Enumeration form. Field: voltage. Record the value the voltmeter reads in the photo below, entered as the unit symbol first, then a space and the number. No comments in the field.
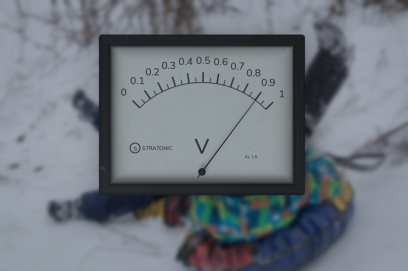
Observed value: V 0.9
